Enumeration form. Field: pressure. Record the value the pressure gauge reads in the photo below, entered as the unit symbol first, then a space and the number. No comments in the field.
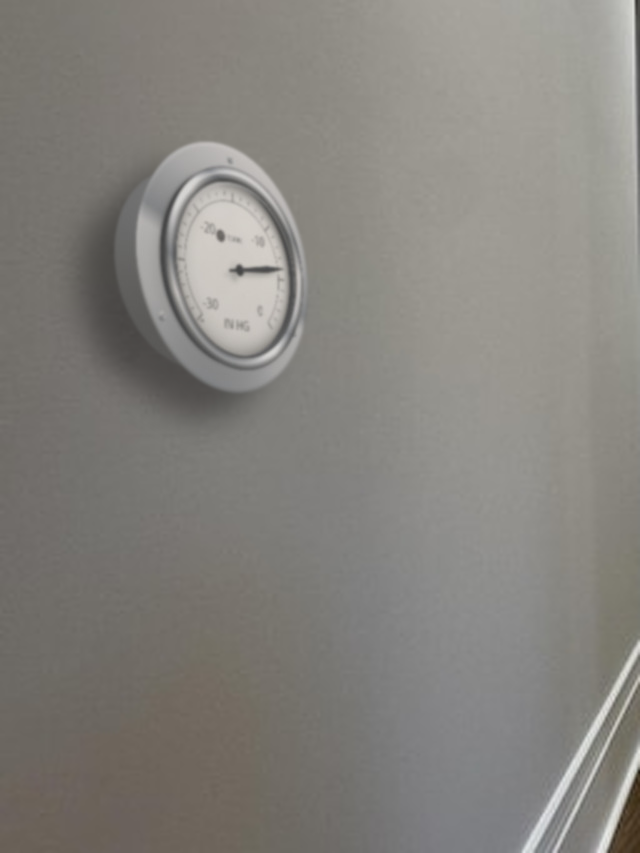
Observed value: inHg -6
